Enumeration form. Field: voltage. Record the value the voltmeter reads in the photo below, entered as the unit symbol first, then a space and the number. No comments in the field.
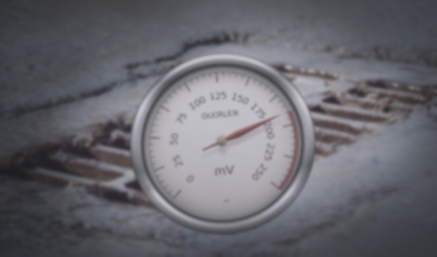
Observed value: mV 190
